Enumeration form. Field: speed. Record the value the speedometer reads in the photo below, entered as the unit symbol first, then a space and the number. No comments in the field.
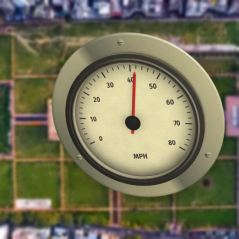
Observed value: mph 42
